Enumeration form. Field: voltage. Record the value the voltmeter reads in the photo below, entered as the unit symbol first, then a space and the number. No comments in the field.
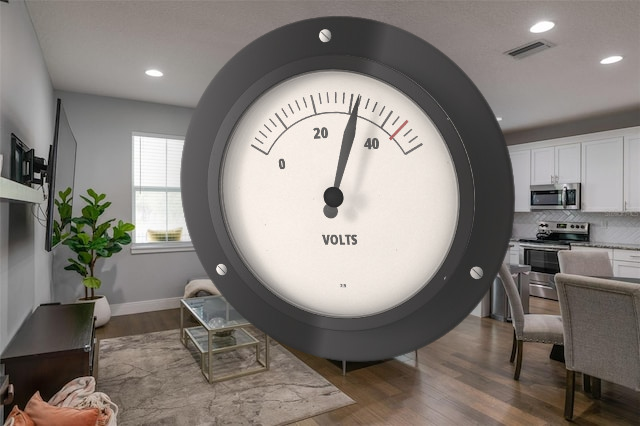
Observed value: V 32
